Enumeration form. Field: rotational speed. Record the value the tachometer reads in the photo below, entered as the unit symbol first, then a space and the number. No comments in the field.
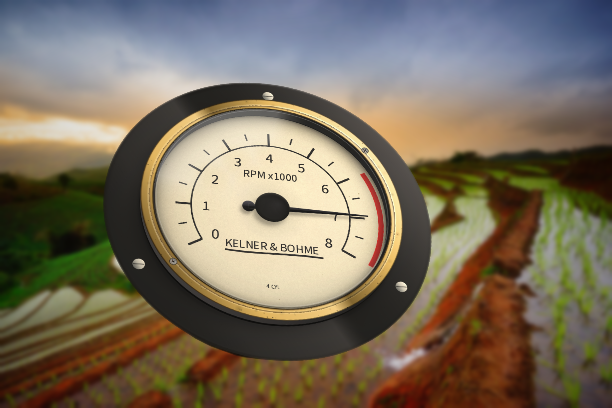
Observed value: rpm 7000
